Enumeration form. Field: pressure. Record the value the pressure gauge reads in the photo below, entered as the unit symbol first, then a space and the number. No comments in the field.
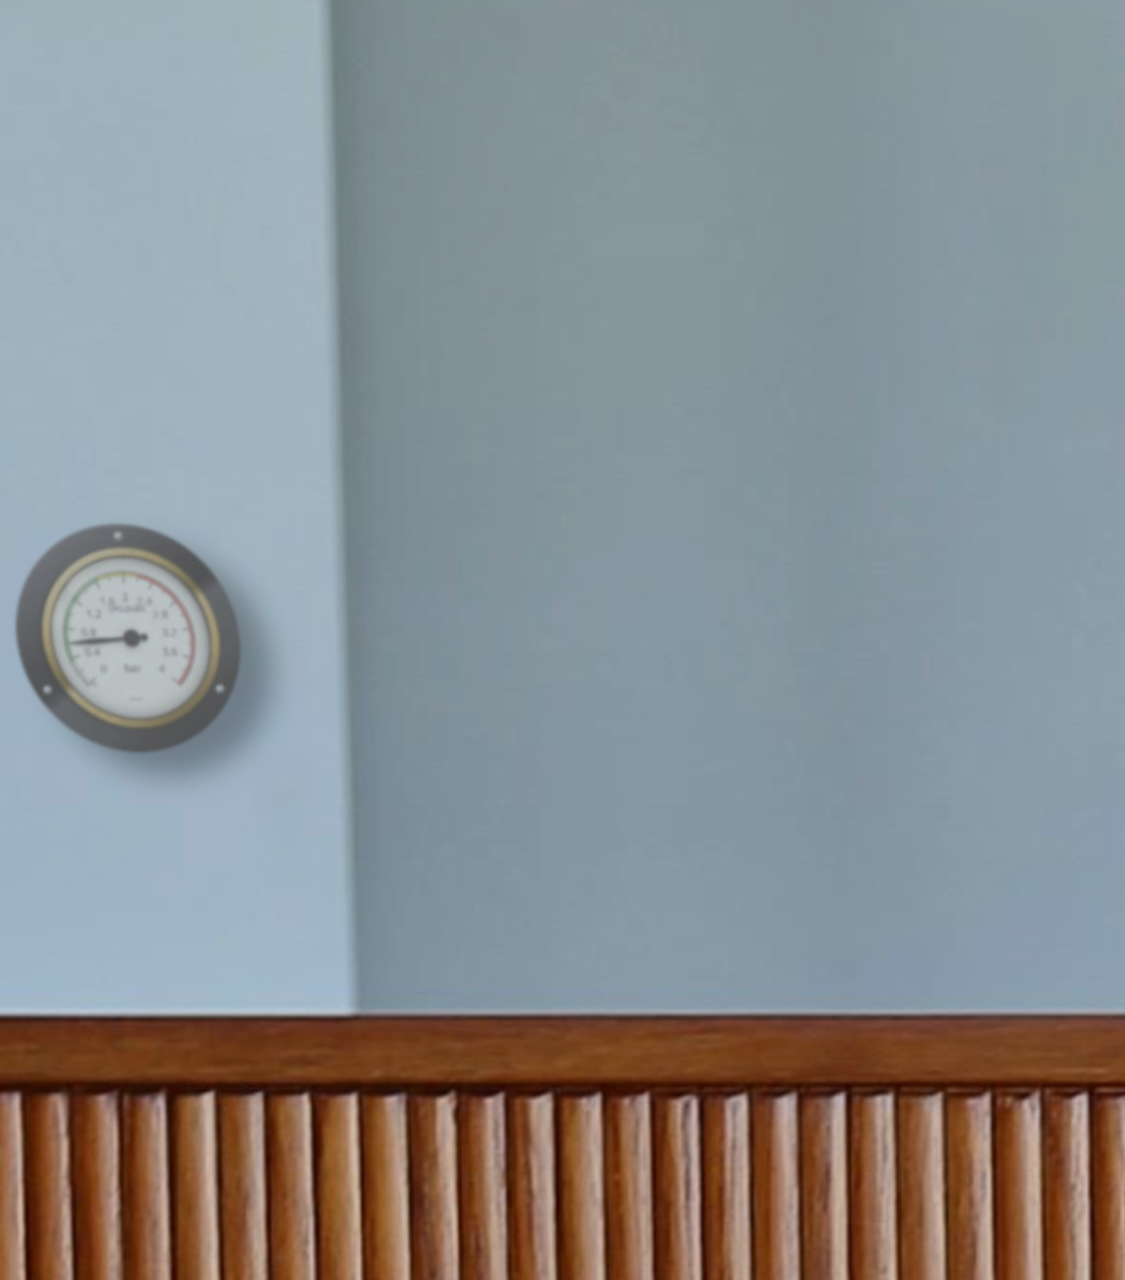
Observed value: bar 0.6
